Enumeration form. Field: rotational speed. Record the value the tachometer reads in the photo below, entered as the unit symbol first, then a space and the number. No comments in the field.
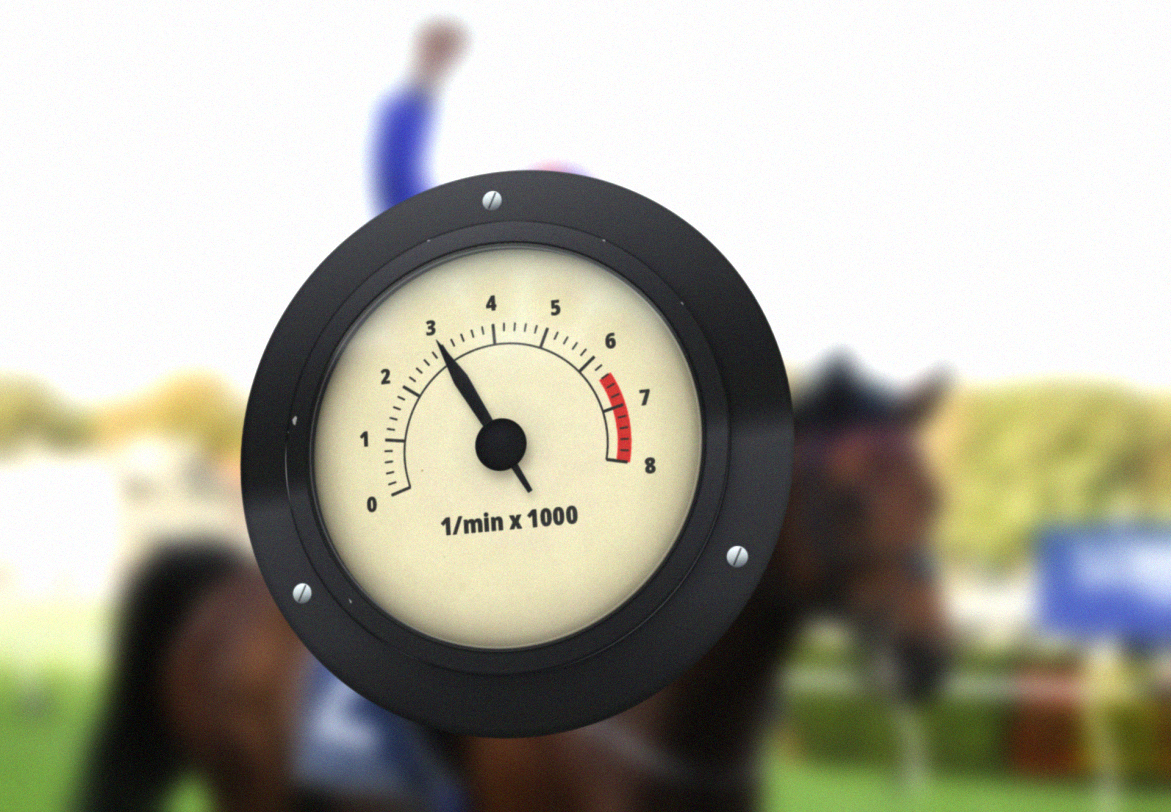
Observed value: rpm 3000
